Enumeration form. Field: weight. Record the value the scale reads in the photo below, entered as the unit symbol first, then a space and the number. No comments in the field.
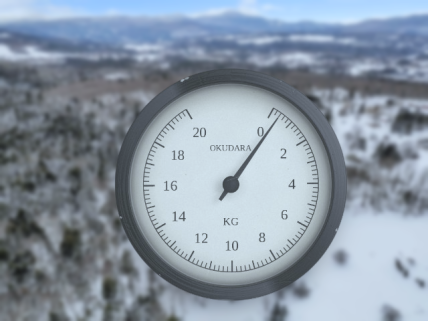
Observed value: kg 0.4
